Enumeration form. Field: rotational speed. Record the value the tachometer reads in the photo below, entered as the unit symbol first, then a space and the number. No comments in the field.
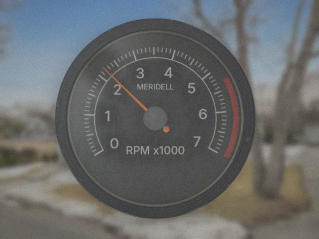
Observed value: rpm 2200
